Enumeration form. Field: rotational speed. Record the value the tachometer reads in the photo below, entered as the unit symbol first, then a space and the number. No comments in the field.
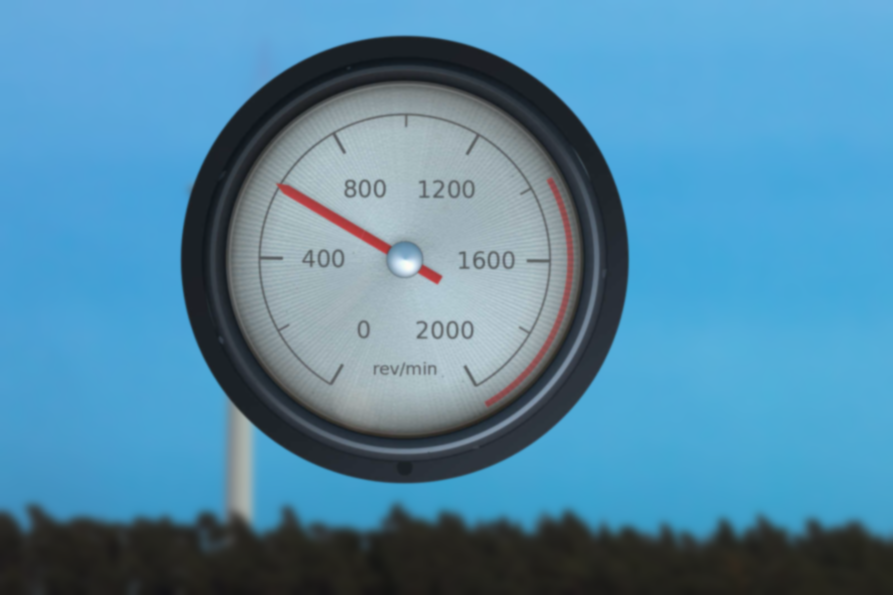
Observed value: rpm 600
